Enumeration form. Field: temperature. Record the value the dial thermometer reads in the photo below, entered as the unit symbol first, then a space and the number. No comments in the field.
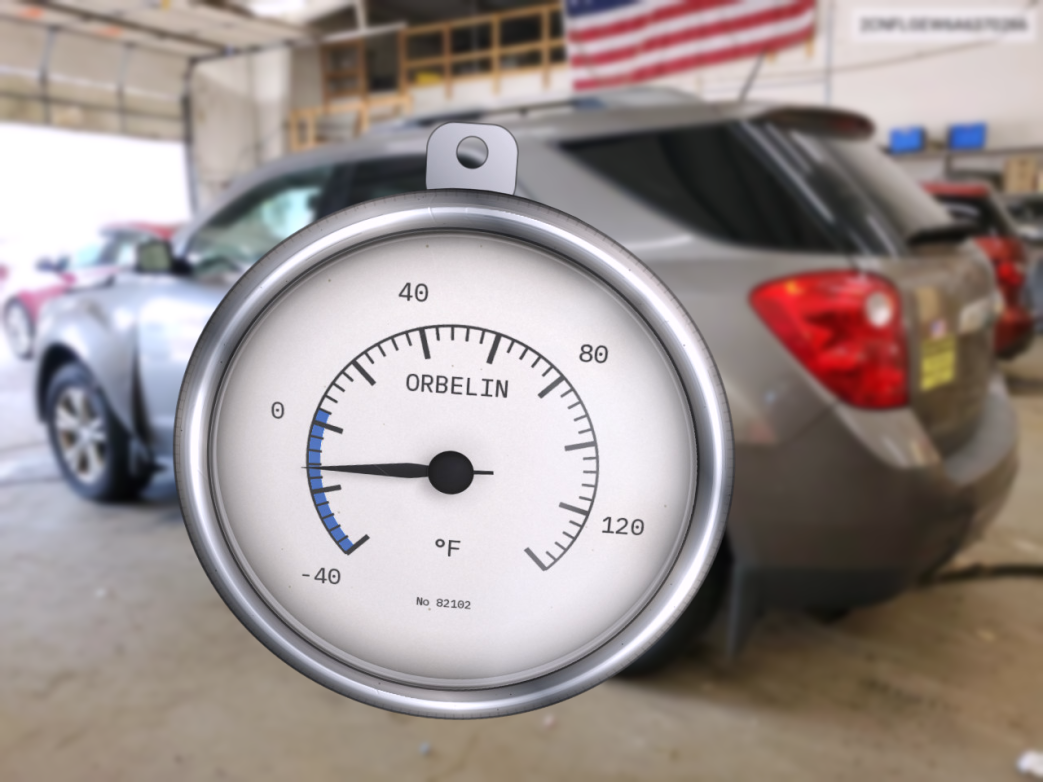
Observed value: °F -12
